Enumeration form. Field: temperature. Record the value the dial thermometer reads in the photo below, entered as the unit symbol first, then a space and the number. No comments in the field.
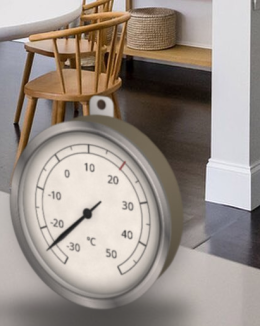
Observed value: °C -25
